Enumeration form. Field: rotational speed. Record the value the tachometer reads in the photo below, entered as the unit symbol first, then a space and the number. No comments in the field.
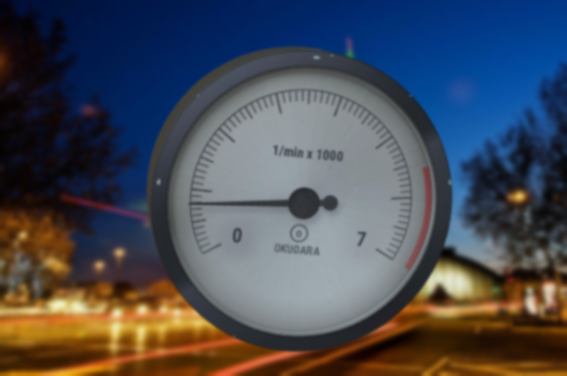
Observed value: rpm 800
